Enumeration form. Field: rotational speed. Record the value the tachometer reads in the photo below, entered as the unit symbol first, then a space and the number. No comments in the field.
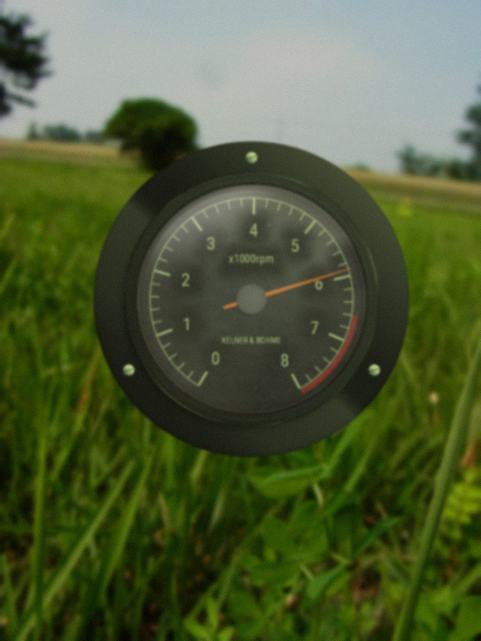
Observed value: rpm 5900
